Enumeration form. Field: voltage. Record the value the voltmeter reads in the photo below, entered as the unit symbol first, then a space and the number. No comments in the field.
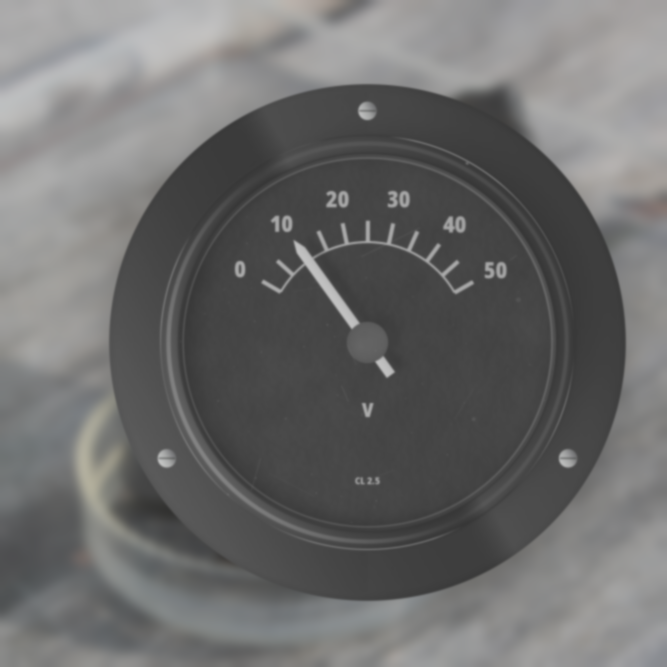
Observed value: V 10
